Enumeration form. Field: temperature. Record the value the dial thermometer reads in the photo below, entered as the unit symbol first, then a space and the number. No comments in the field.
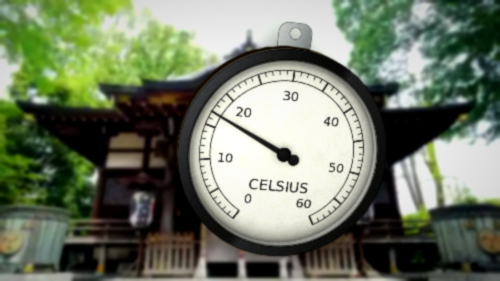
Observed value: °C 17
